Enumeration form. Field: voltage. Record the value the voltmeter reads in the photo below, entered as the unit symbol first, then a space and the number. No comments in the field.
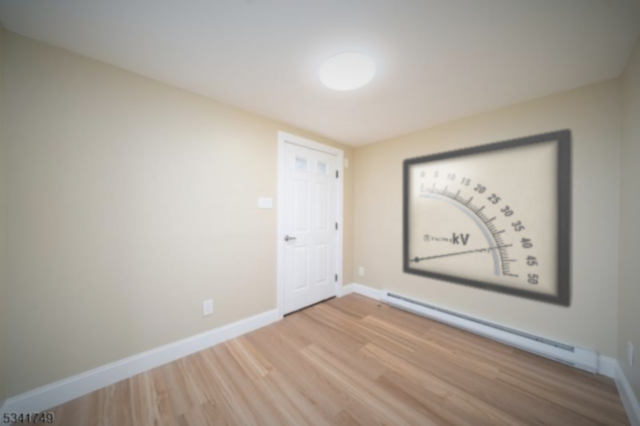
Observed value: kV 40
